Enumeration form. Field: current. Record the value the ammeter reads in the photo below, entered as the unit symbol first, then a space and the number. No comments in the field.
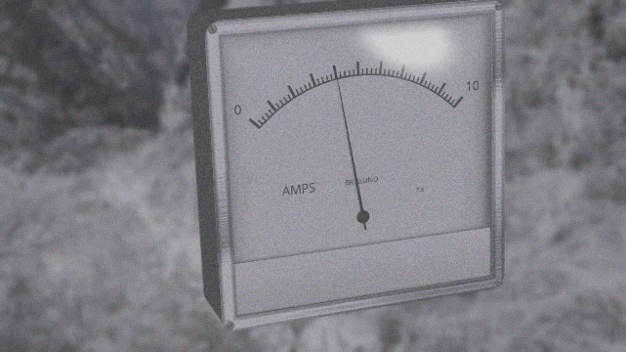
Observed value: A 4
